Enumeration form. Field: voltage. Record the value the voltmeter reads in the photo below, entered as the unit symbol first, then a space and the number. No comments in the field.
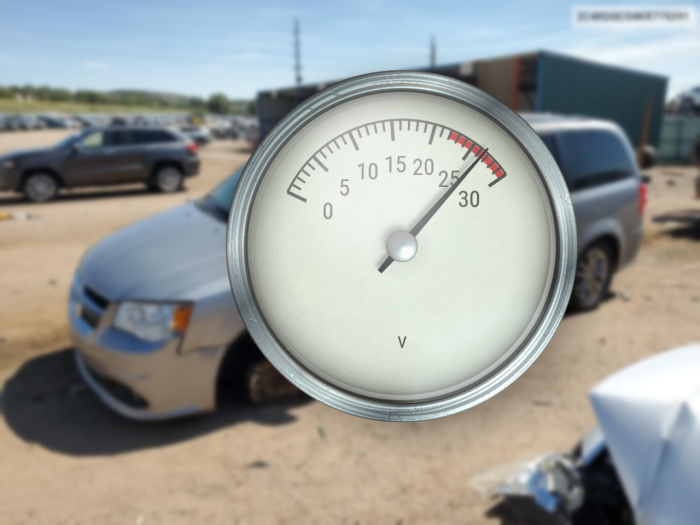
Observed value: V 26.5
